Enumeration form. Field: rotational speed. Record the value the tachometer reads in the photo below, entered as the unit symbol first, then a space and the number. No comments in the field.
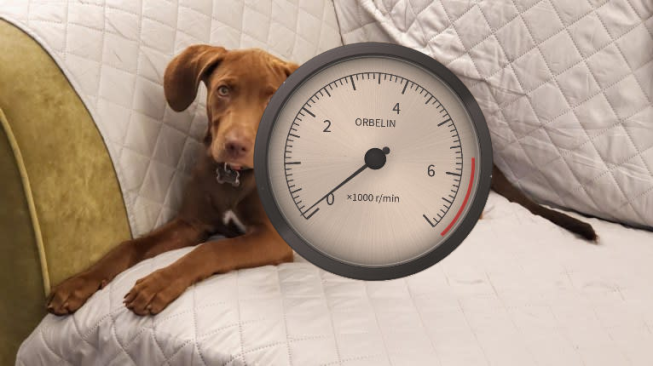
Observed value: rpm 100
